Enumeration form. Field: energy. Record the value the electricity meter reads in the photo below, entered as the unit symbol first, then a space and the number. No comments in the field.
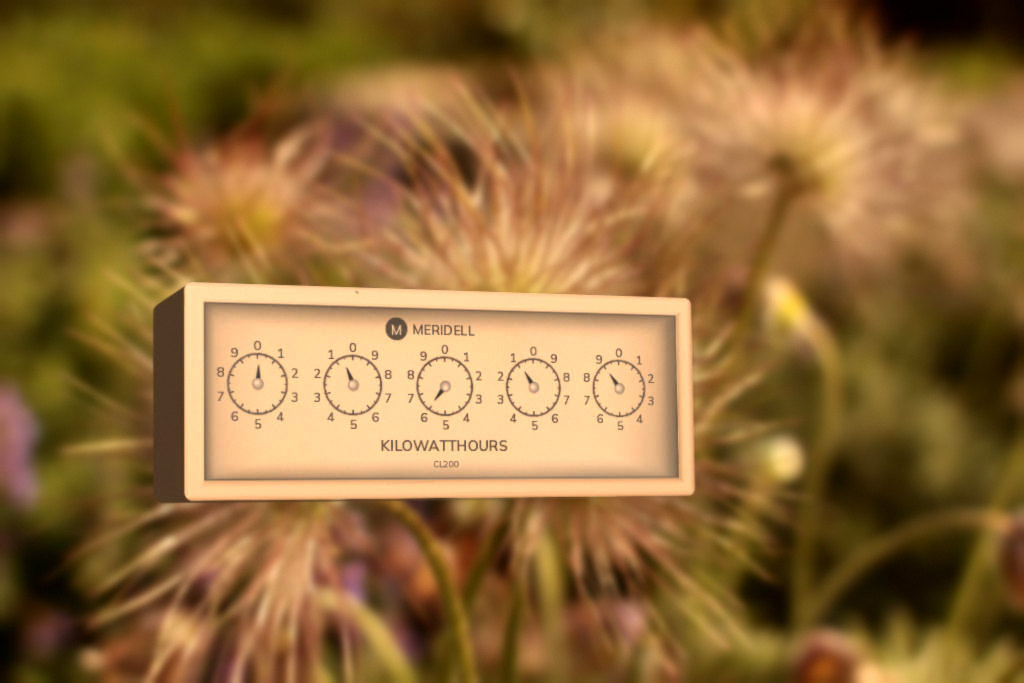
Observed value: kWh 609
